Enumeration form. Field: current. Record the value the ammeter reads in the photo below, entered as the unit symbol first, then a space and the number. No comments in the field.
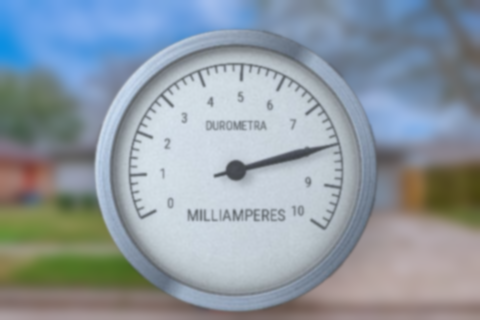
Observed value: mA 8
